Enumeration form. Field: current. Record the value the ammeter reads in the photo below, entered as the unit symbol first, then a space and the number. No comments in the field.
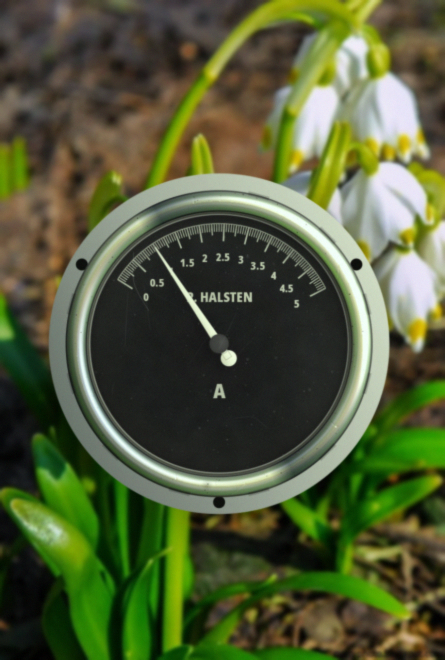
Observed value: A 1
